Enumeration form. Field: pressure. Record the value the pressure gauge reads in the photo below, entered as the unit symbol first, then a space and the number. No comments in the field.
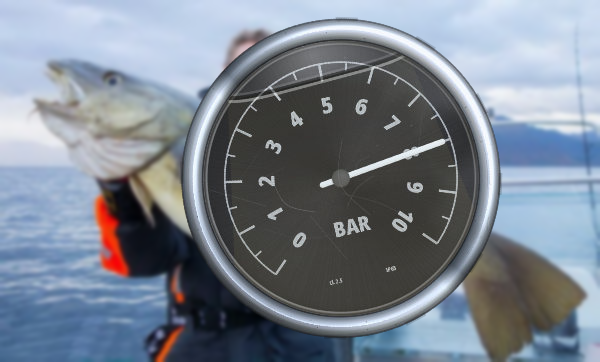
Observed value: bar 8
